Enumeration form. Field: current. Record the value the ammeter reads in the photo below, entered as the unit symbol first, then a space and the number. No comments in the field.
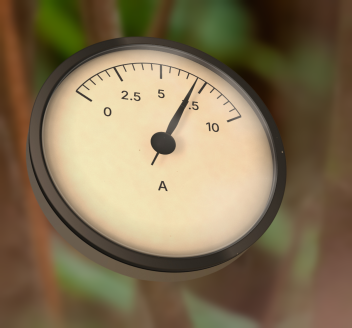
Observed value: A 7
